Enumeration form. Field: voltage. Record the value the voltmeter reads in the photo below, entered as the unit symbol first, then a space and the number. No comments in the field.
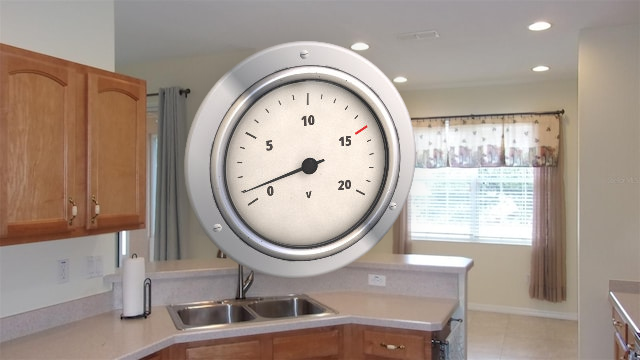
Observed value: V 1
